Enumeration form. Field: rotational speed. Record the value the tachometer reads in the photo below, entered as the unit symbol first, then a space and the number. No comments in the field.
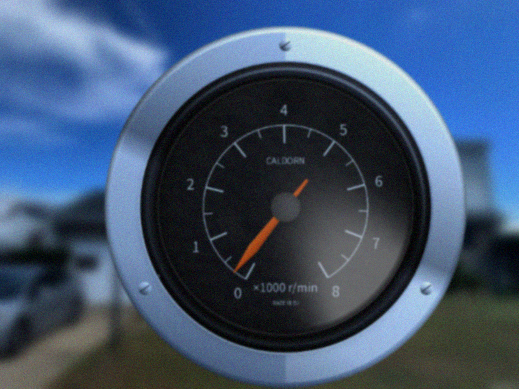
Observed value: rpm 250
